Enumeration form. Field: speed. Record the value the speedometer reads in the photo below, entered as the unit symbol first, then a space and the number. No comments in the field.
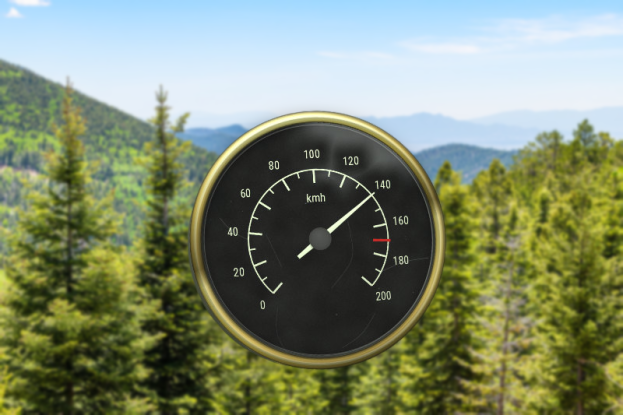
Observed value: km/h 140
